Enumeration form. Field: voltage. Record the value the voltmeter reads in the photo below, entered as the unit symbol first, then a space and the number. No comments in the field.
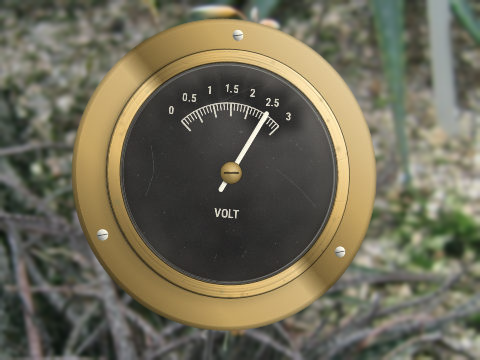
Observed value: V 2.5
